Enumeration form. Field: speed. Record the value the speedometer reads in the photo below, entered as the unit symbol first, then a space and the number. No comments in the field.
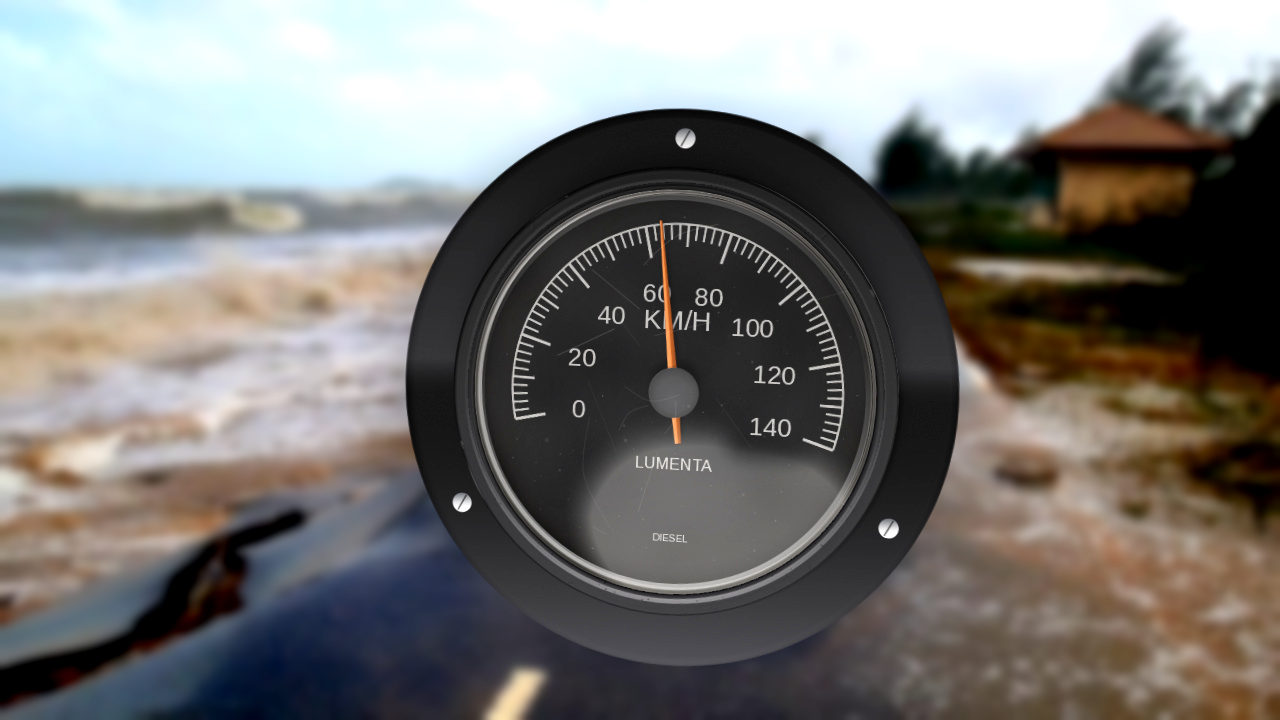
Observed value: km/h 64
